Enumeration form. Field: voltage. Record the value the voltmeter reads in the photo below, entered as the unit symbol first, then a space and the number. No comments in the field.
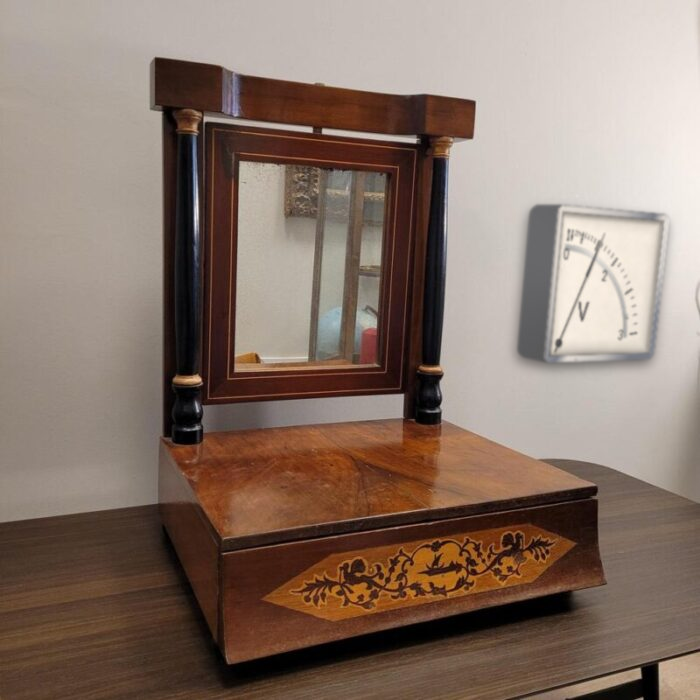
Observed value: V 1.5
